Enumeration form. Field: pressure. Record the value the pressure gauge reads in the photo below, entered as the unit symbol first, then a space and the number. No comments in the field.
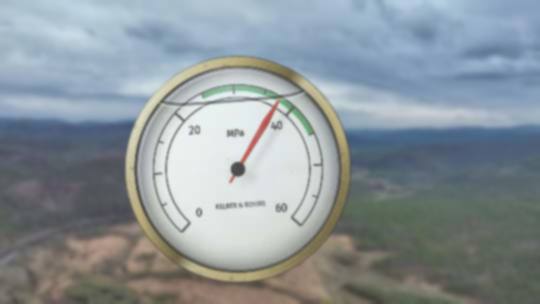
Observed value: MPa 37.5
